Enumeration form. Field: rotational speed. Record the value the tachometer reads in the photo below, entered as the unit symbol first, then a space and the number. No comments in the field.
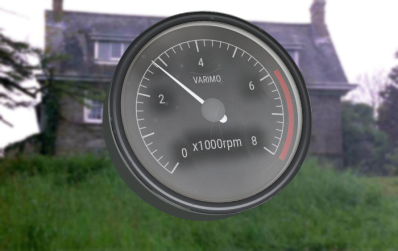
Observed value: rpm 2800
